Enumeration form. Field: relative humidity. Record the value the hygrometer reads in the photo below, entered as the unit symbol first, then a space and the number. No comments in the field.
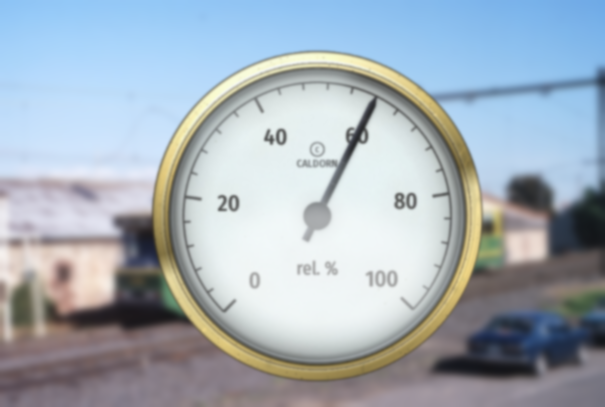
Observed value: % 60
